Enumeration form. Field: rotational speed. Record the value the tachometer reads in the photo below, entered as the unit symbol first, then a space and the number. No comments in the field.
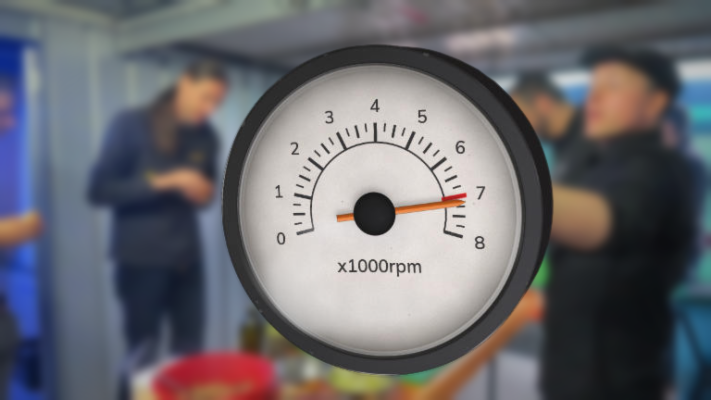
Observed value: rpm 7125
